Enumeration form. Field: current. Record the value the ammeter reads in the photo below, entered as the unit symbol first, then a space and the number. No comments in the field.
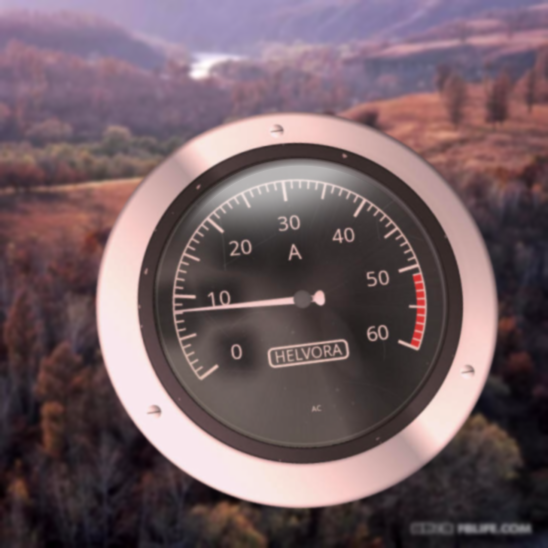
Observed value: A 8
